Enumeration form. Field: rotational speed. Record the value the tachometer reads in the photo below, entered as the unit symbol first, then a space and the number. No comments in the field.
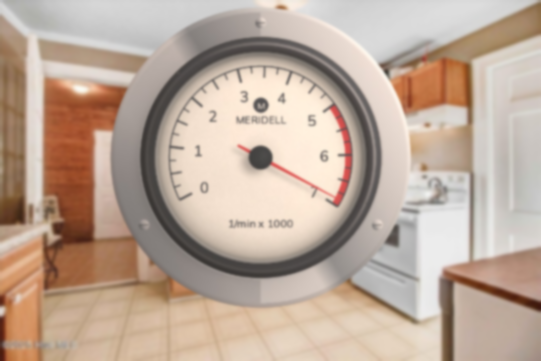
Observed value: rpm 6875
